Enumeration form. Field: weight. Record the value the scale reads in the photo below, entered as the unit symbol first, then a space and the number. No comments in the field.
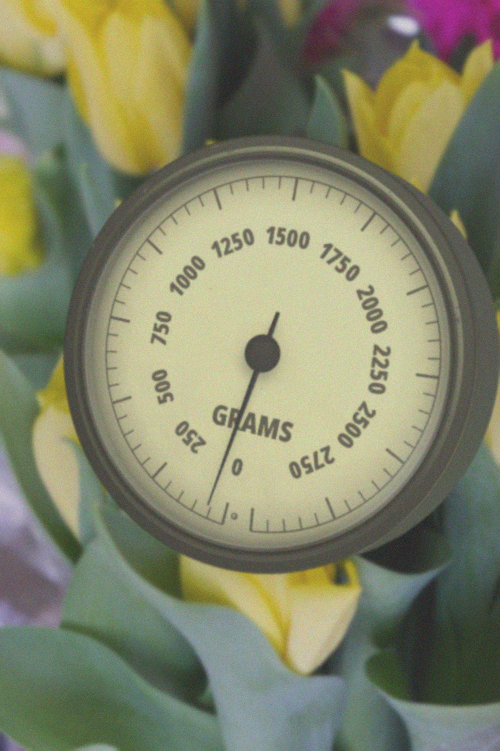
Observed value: g 50
